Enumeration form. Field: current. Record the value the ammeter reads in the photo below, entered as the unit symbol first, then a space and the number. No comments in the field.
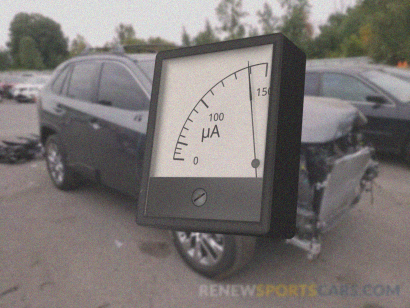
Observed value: µA 140
